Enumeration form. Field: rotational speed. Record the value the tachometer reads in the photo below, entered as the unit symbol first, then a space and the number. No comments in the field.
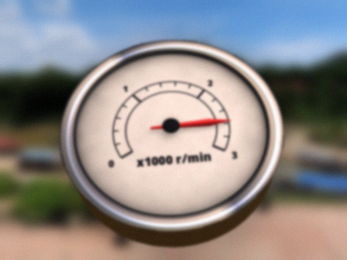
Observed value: rpm 2600
